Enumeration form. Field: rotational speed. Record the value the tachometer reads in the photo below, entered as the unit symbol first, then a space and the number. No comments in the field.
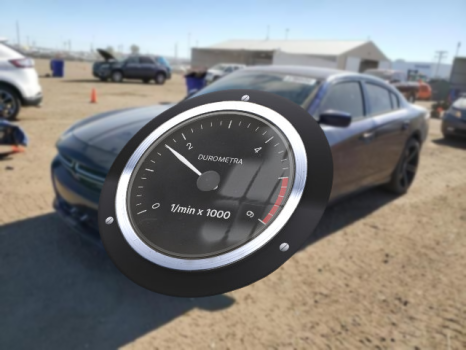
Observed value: rpm 1600
